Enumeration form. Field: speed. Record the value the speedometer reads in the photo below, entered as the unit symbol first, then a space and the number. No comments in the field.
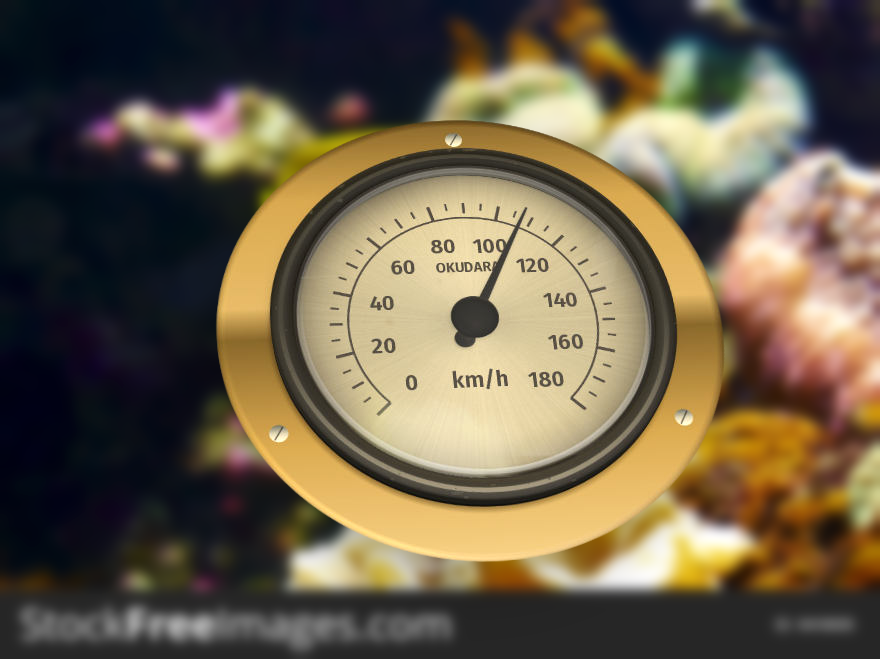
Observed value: km/h 107.5
